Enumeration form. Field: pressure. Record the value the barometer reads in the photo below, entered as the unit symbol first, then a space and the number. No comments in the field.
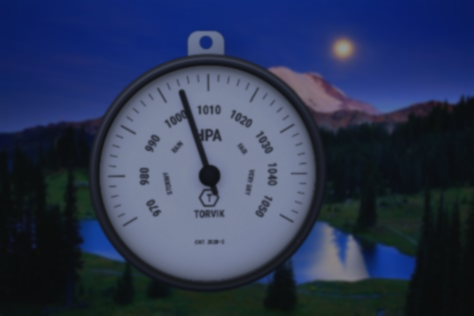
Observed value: hPa 1004
